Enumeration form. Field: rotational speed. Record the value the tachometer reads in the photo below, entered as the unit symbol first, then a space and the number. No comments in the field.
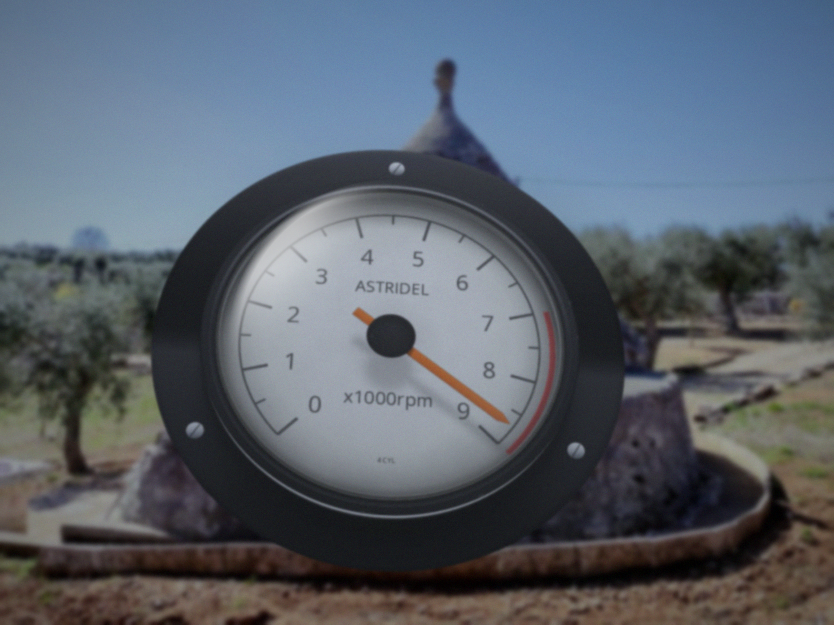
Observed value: rpm 8750
